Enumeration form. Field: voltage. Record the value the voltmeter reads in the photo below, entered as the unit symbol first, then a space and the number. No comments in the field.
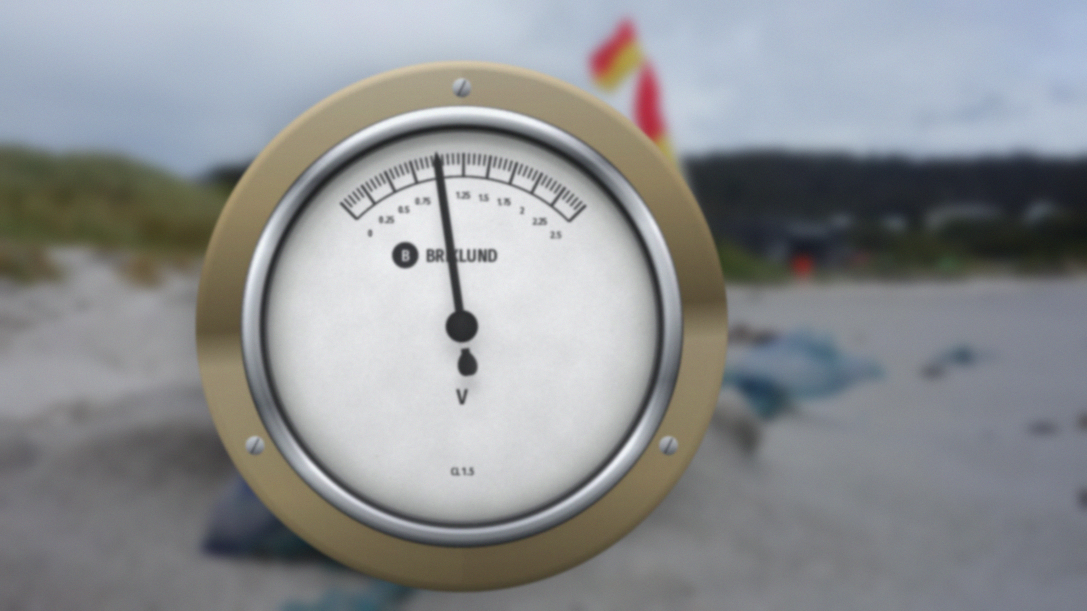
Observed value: V 1
